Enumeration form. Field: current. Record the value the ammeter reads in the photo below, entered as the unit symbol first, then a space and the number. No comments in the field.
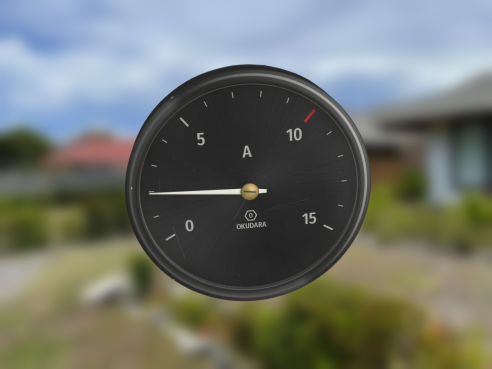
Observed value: A 2
